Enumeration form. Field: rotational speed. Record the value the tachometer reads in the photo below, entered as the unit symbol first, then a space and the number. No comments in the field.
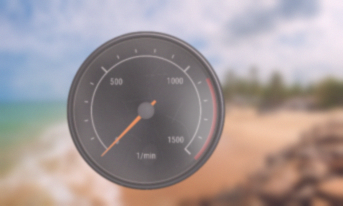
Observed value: rpm 0
